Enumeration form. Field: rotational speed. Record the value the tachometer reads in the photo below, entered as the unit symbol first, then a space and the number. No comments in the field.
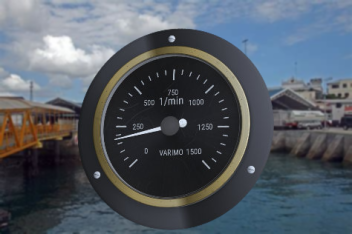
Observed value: rpm 175
